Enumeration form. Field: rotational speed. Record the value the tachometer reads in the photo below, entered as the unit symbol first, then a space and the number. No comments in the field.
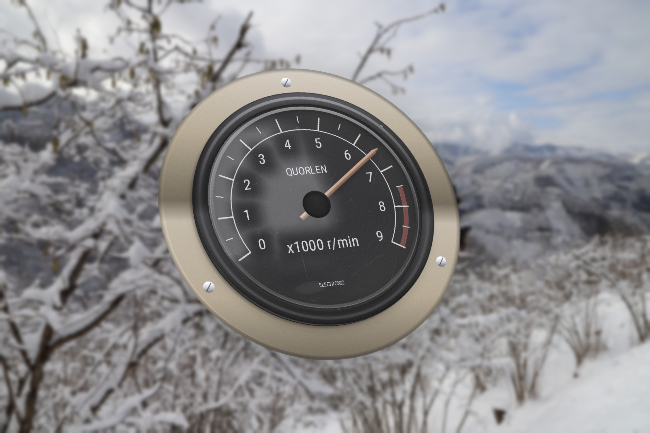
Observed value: rpm 6500
